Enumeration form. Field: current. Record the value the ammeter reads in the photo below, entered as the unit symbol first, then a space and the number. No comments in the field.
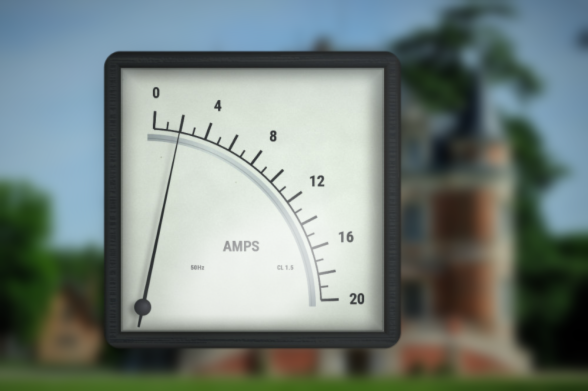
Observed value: A 2
